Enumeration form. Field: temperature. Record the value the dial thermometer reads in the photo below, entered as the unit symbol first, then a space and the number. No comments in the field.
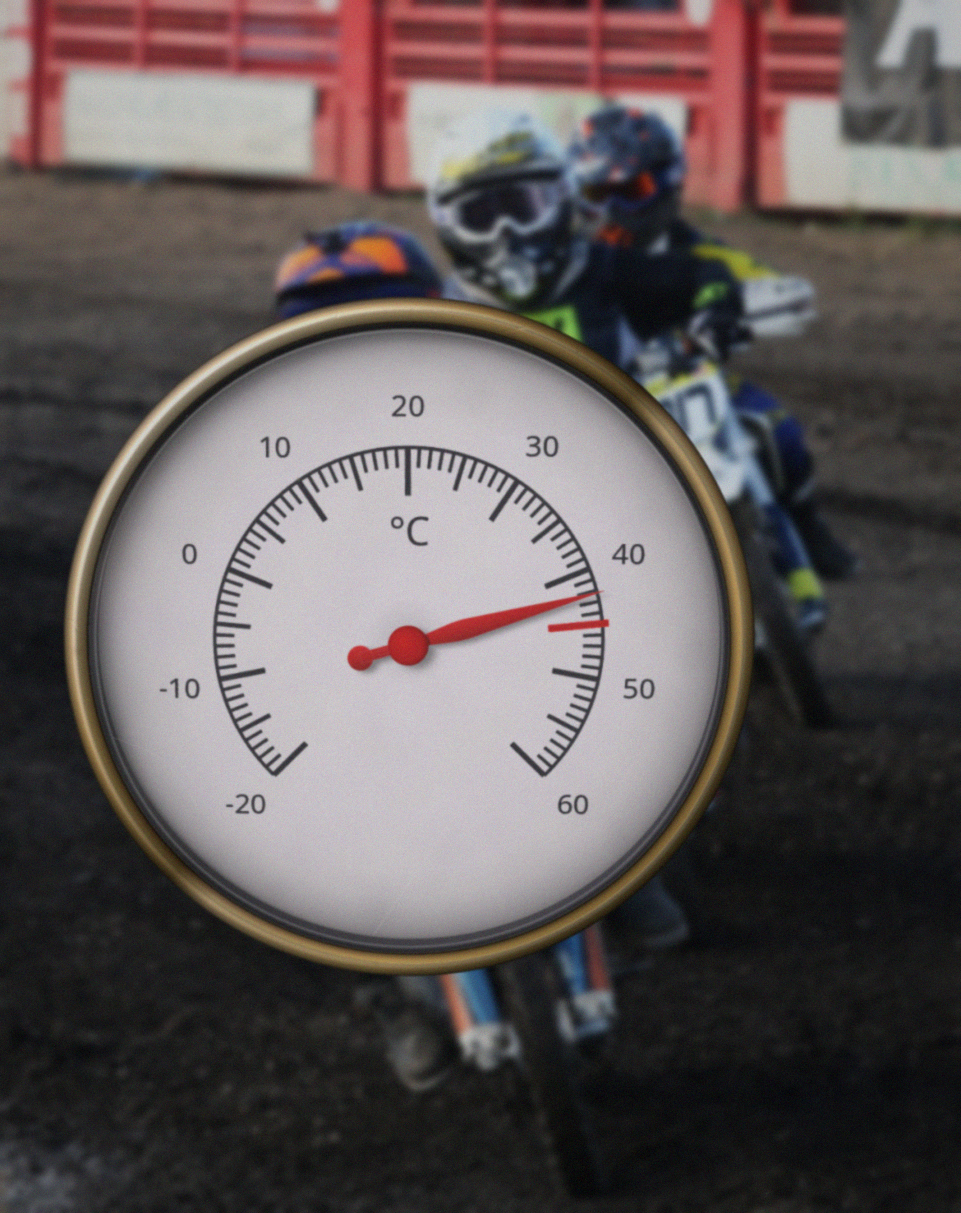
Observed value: °C 42
